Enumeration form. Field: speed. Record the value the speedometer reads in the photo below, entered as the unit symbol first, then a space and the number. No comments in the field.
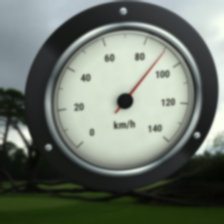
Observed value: km/h 90
